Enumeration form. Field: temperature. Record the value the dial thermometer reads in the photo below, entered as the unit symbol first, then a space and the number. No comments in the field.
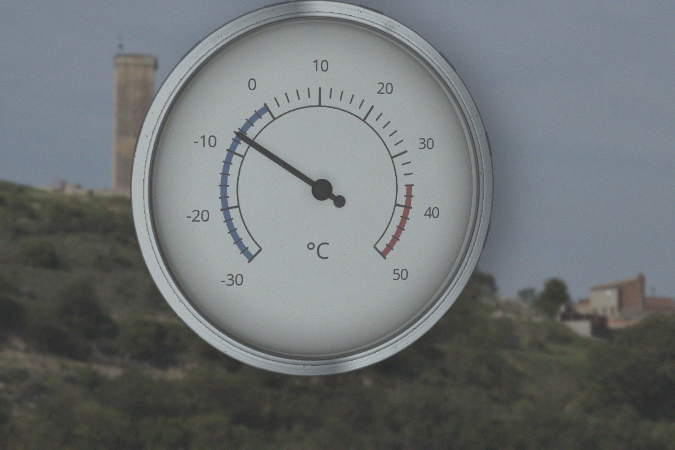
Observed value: °C -7
